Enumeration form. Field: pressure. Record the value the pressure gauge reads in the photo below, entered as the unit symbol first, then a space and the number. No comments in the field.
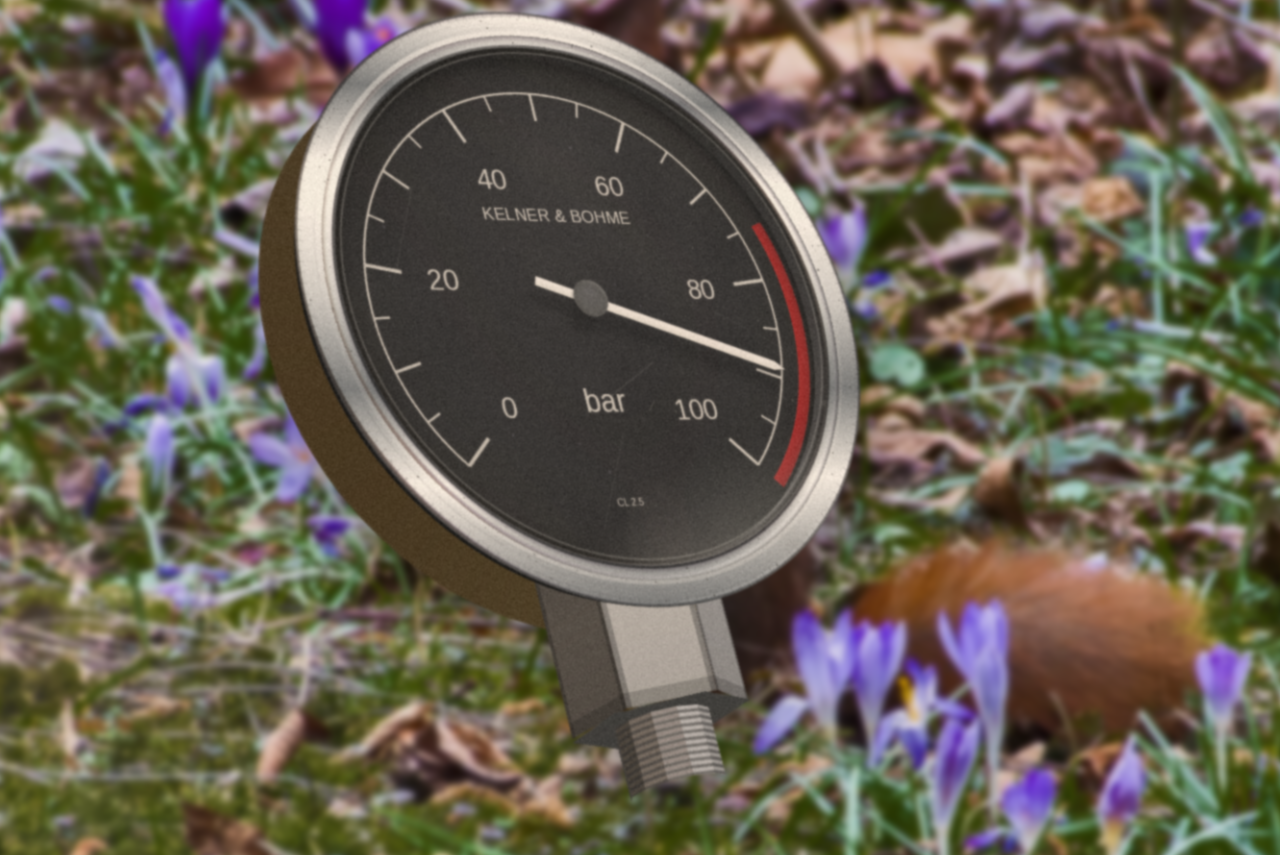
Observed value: bar 90
